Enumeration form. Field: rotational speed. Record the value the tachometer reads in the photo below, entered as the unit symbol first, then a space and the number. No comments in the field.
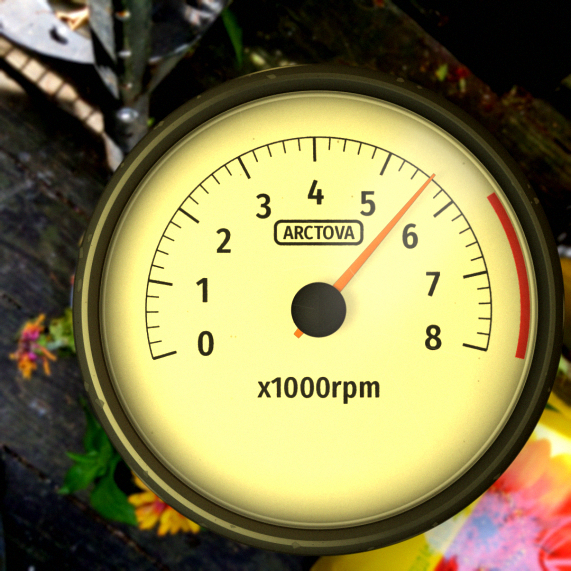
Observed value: rpm 5600
